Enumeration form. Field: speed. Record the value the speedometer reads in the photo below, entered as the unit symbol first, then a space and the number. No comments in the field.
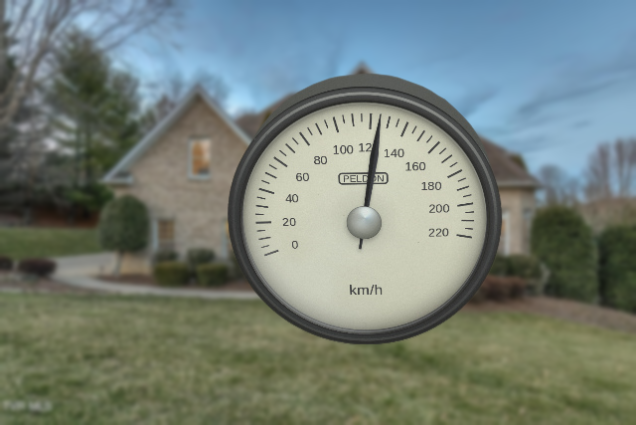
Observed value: km/h 125
